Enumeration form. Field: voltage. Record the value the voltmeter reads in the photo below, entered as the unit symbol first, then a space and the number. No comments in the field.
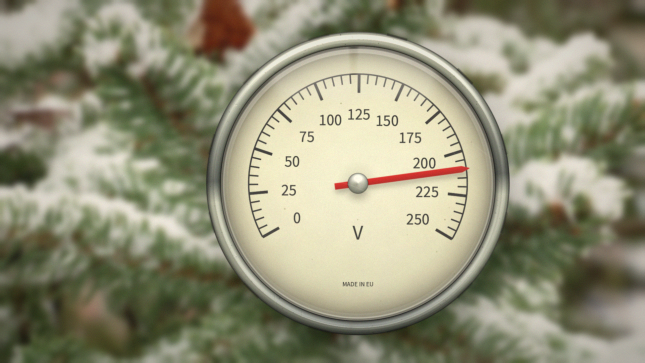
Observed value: V 210
